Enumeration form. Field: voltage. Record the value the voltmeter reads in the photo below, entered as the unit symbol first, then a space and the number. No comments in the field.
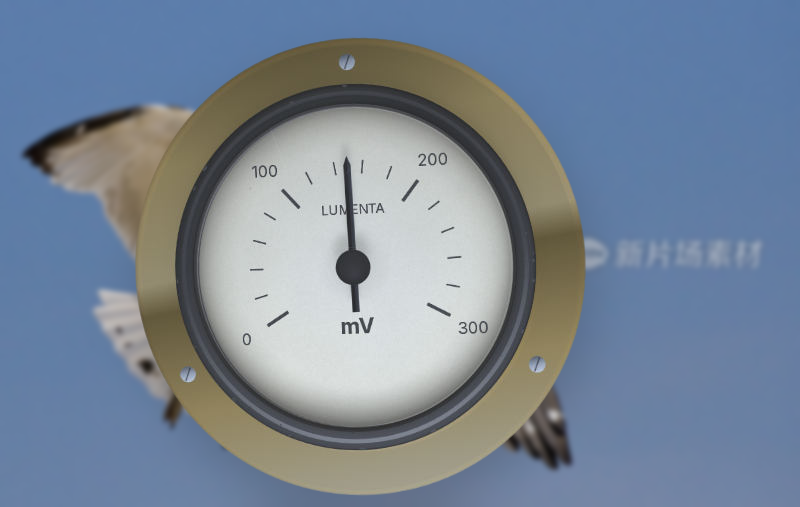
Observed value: mV 150
